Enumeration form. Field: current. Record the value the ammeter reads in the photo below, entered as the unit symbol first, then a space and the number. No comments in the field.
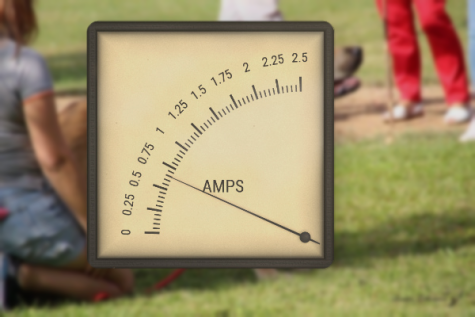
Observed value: A 0.65
